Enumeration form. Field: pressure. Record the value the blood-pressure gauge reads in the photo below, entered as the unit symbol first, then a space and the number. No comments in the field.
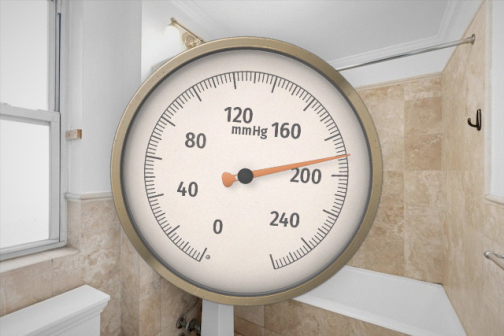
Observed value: mmHg 190
